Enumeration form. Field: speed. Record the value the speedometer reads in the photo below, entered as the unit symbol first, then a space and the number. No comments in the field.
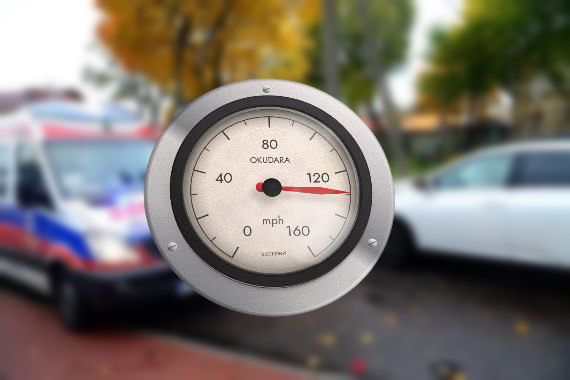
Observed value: mph 130
